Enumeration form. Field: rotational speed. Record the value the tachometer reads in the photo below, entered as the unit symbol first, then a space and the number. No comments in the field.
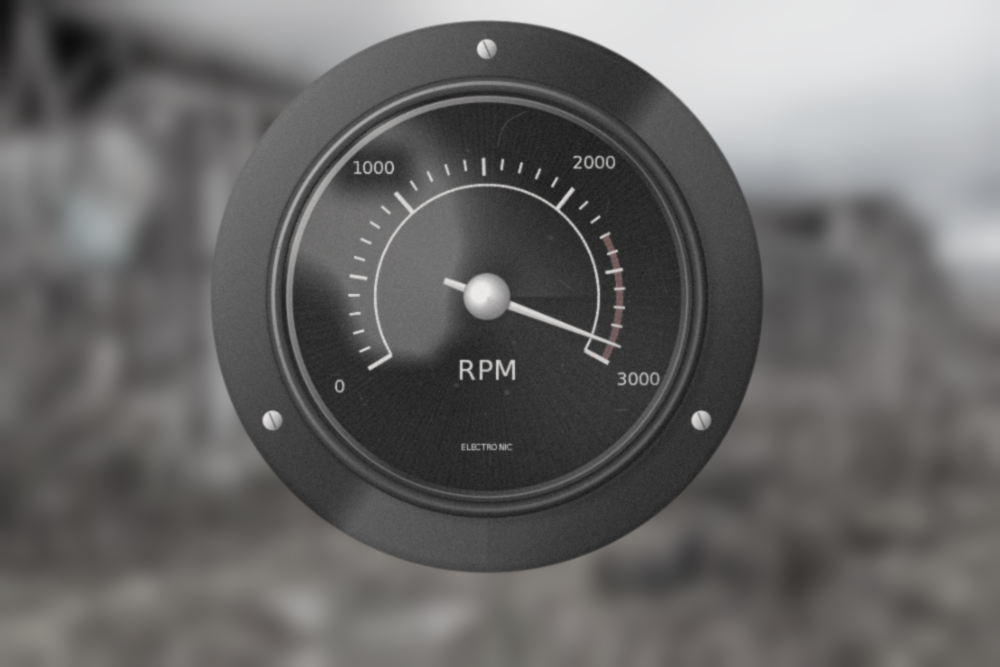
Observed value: rpm 2900
